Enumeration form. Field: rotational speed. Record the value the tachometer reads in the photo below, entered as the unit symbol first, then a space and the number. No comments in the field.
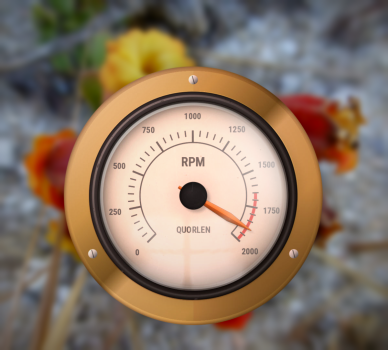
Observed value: rpm 1900
